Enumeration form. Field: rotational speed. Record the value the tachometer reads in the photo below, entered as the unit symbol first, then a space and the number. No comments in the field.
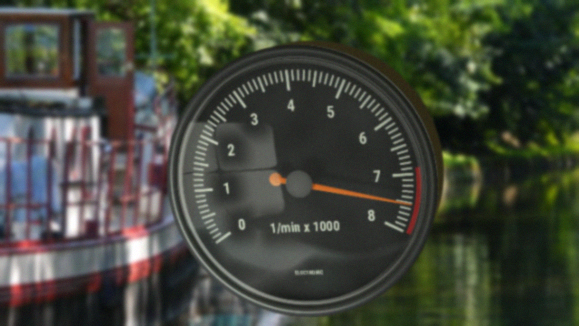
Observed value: rpm 7500
